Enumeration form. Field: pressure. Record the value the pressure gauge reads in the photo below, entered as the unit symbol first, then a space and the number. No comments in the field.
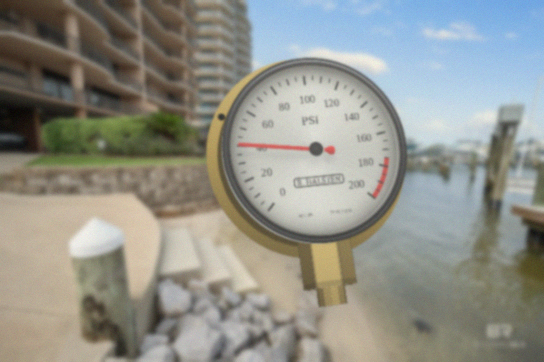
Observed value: psi 40
